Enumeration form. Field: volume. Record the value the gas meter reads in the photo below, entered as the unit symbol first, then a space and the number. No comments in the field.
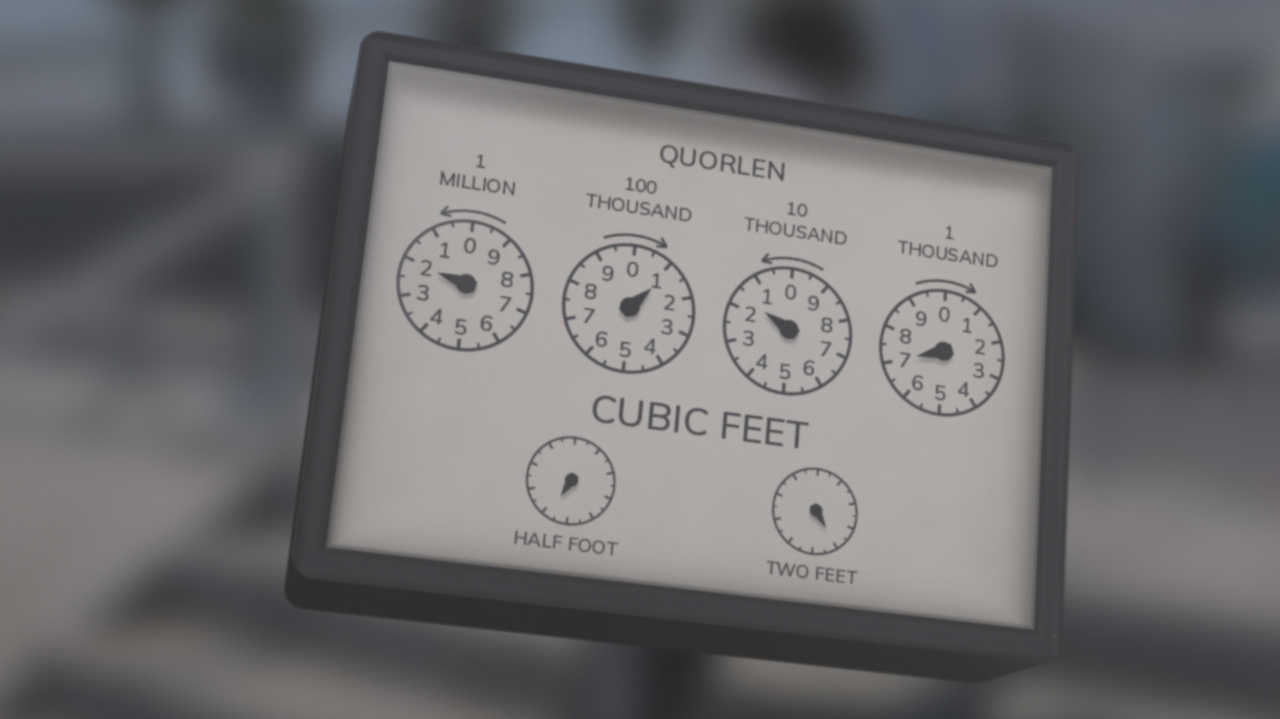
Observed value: ft³ 211700
